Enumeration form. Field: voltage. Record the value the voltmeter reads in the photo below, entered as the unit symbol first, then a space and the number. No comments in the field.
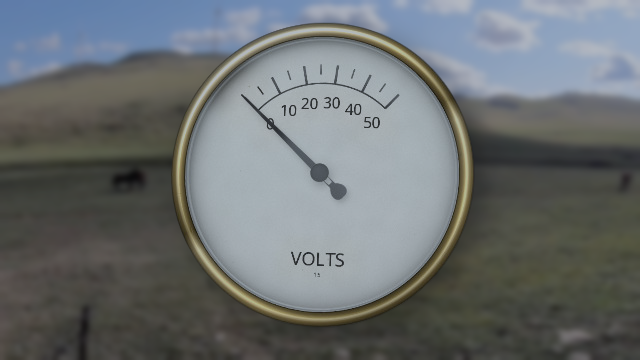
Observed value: V 0
